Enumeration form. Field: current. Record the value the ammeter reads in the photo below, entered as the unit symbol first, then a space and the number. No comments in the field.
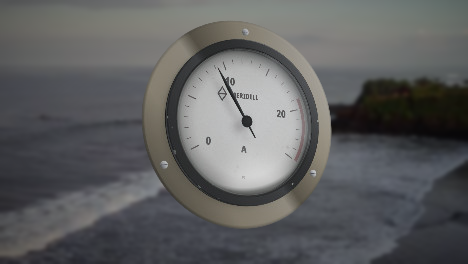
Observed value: A 9
